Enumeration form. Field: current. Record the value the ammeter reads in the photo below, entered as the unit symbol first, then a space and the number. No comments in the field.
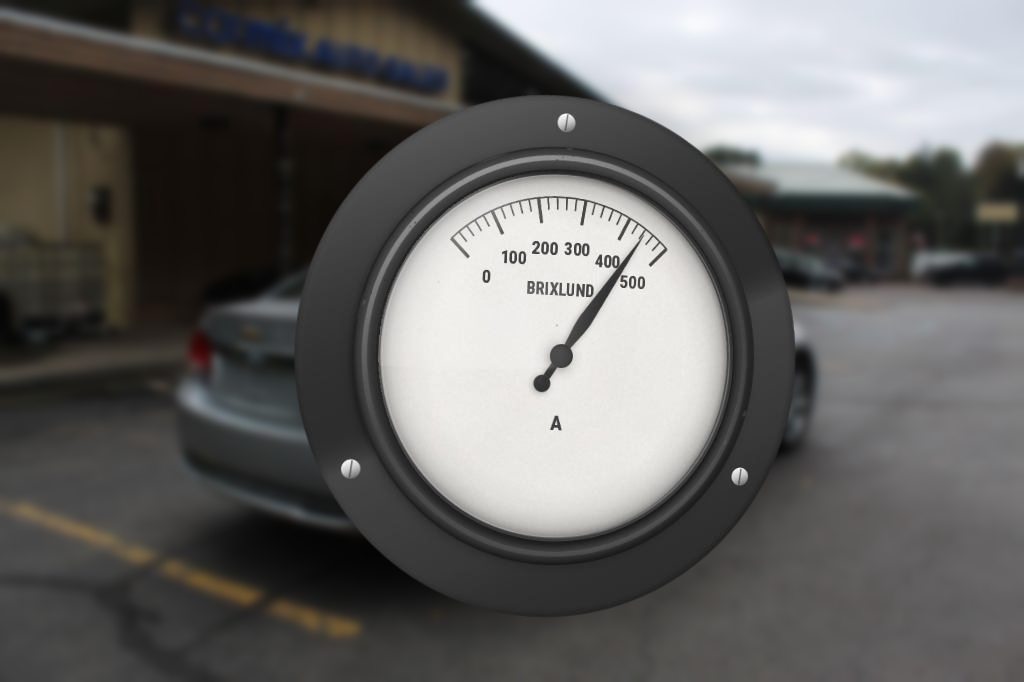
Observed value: A 440
